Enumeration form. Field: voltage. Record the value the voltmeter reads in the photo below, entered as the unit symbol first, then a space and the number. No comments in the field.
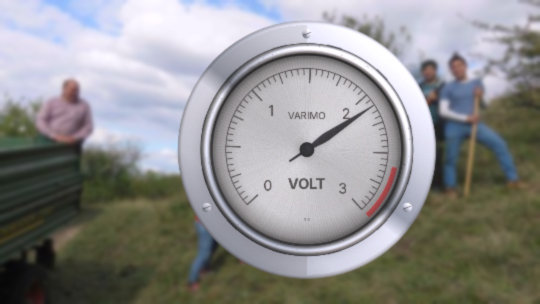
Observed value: V 2.1
